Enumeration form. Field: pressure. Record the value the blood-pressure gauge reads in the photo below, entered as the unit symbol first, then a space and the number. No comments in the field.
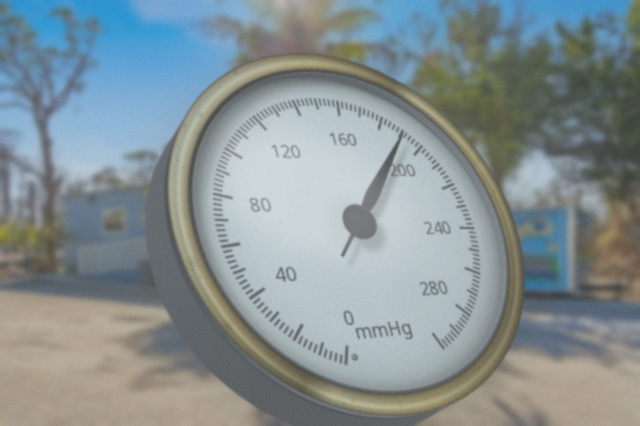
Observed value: mmHg 190
